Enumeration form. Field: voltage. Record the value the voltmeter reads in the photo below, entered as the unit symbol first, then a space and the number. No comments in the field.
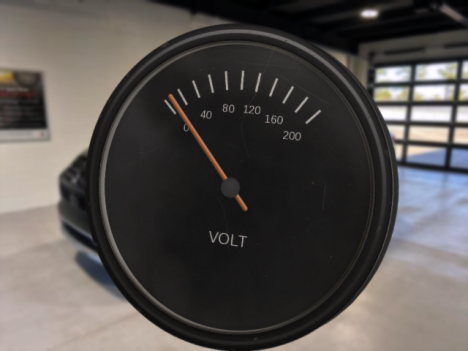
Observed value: V 10
